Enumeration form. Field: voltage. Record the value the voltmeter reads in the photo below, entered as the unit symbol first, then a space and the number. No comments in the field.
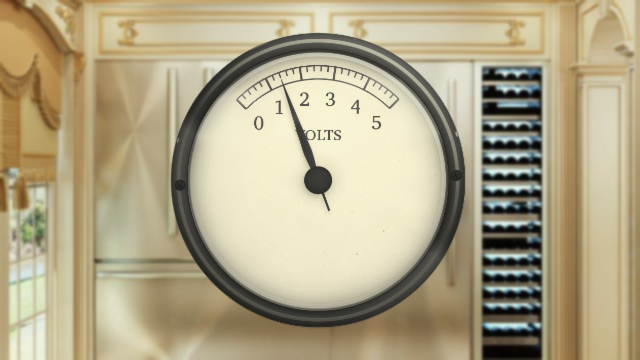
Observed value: V 1.4
